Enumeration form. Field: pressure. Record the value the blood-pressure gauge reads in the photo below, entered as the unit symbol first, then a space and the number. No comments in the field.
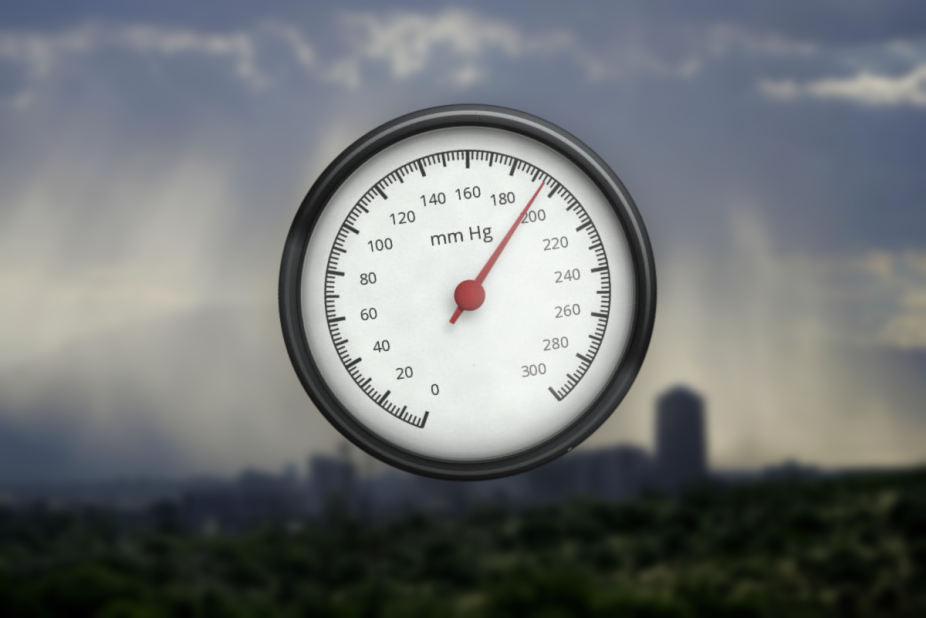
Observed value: mmHg 194
